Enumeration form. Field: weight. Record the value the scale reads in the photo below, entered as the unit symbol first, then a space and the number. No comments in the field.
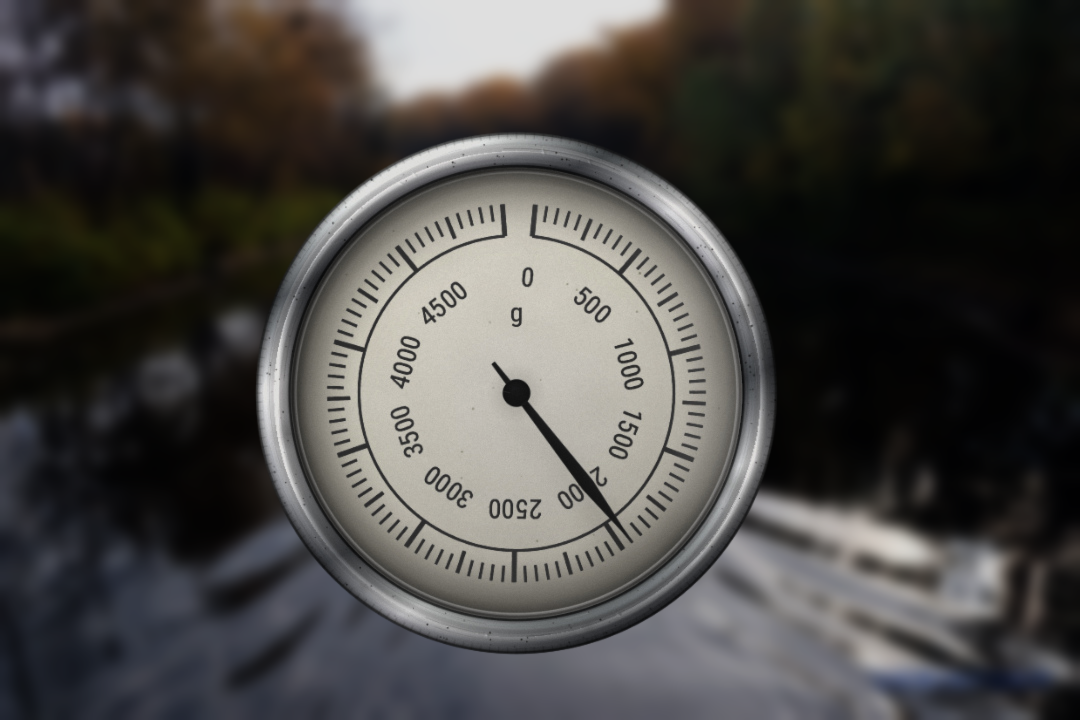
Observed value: g 1950
